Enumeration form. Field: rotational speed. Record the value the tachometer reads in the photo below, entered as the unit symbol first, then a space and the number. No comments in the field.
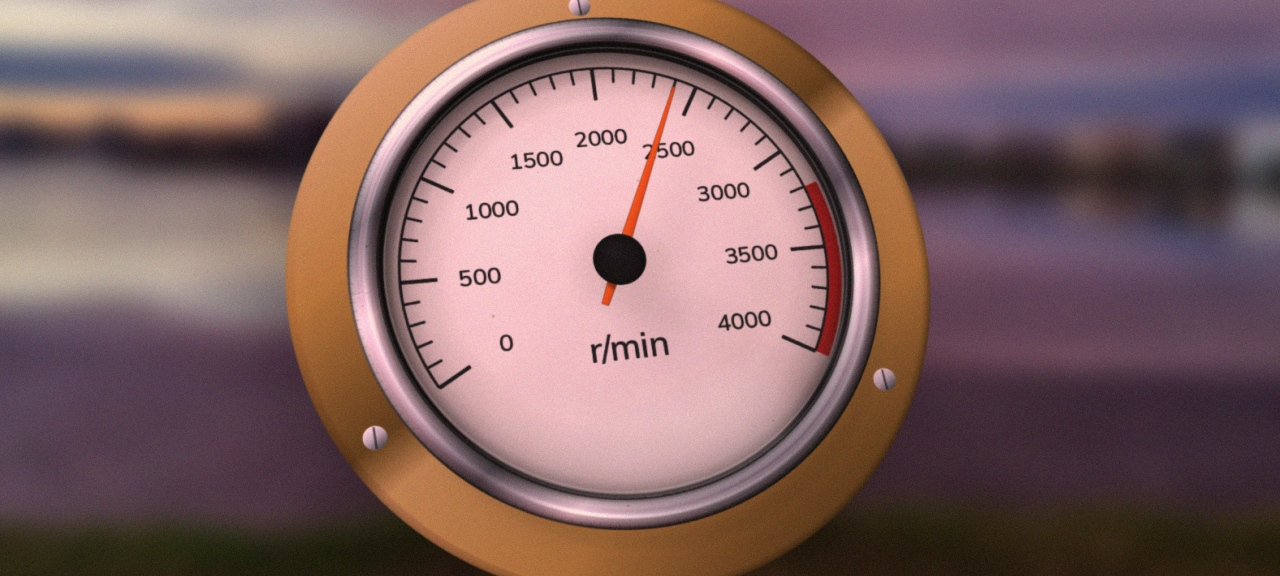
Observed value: rpm 2400
